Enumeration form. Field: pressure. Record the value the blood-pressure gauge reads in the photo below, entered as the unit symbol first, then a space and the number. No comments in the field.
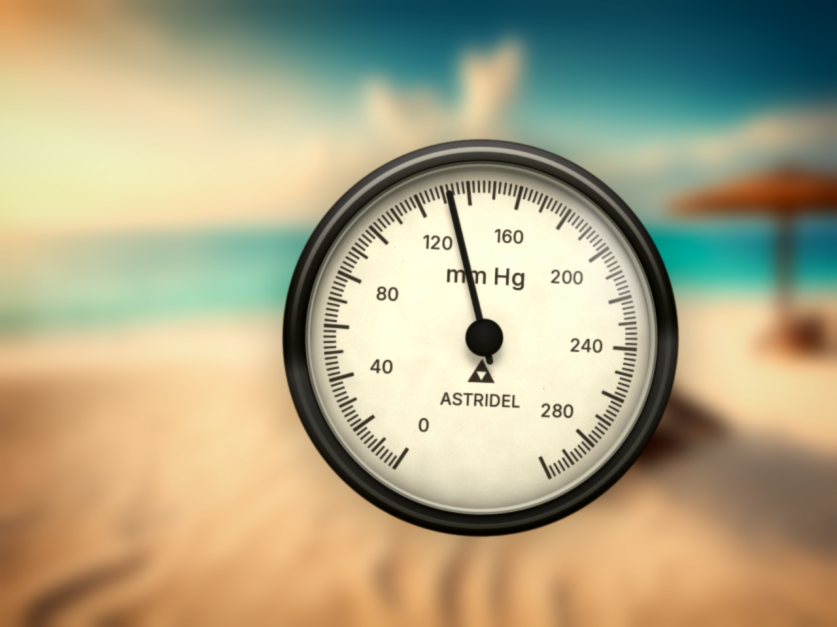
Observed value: mmHg 132
